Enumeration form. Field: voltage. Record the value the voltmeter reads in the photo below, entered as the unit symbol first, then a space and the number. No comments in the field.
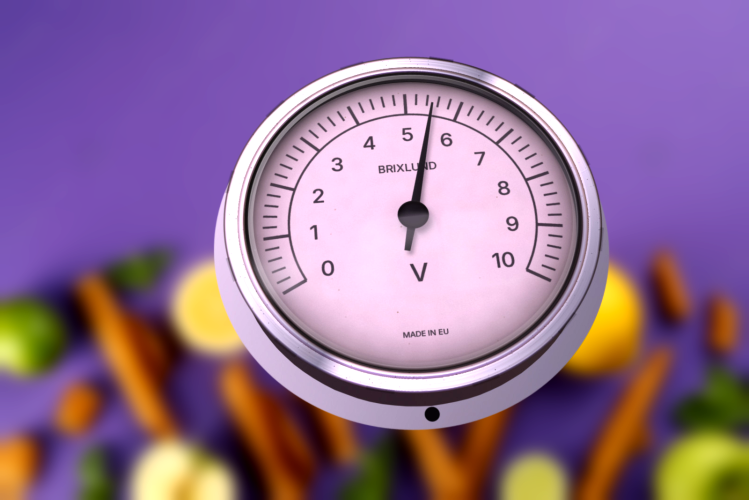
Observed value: V 5.5
